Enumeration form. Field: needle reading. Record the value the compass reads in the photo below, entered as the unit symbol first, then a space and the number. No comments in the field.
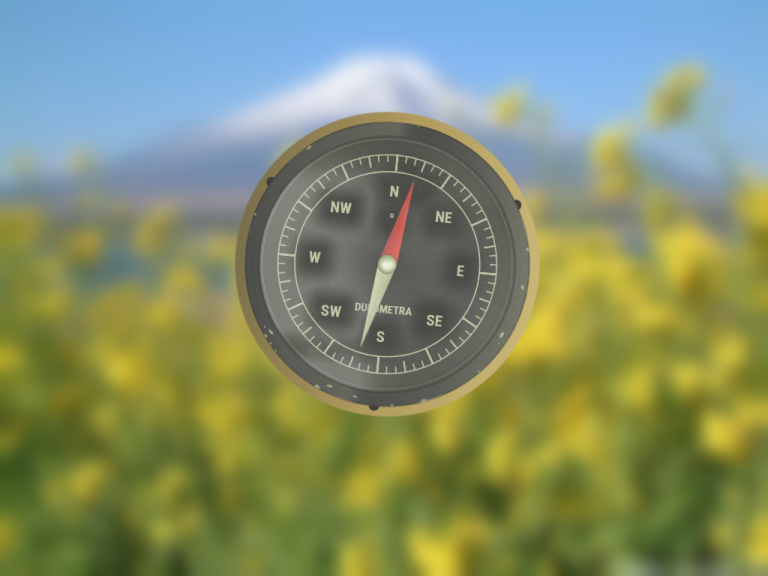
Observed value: ° 12.5
